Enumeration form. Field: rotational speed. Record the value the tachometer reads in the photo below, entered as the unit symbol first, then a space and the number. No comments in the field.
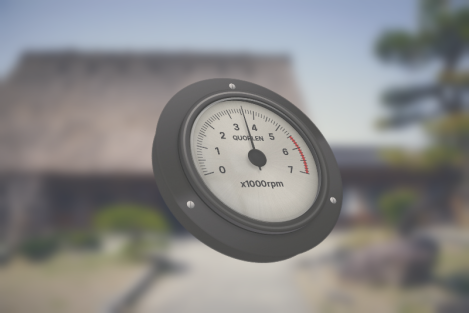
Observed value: rpm 3500
